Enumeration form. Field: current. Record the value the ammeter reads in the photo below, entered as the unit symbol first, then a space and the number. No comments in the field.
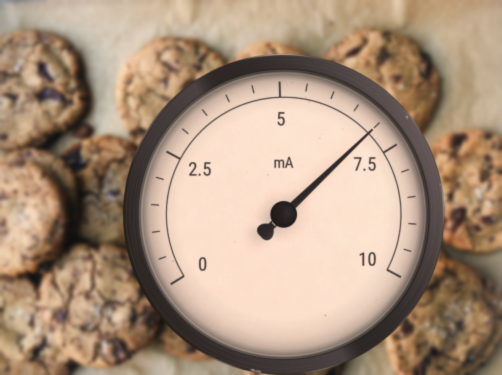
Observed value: mA 7
